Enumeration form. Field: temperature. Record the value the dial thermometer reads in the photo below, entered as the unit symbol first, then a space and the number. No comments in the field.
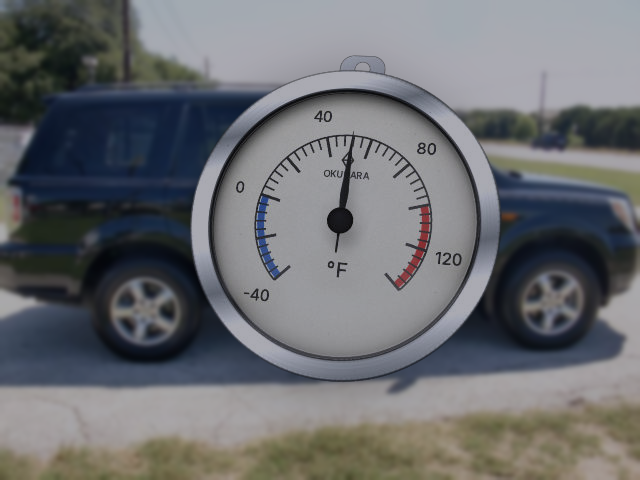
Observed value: °F 52
